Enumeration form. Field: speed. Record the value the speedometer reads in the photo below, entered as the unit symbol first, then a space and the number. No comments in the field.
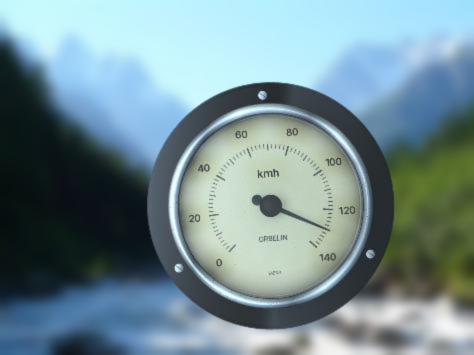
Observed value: km/h 130
